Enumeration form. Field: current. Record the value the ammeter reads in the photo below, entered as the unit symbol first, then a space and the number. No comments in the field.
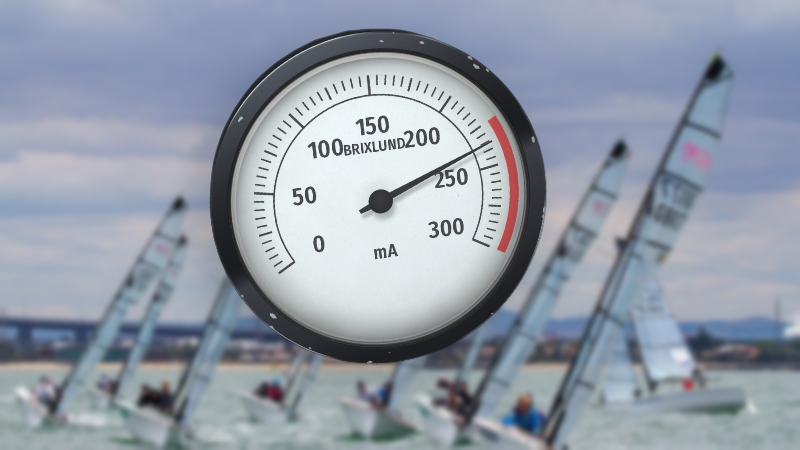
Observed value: mA 235
